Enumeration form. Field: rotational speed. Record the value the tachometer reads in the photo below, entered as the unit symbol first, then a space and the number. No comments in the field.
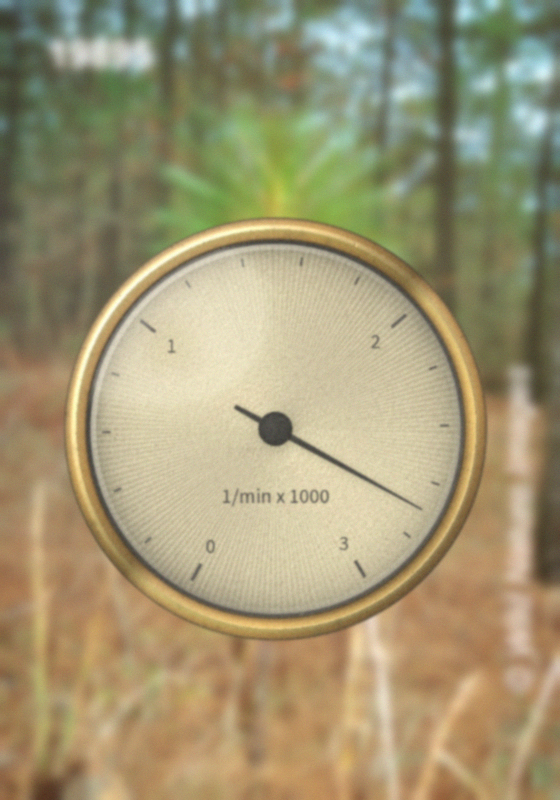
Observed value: rpm 2700
